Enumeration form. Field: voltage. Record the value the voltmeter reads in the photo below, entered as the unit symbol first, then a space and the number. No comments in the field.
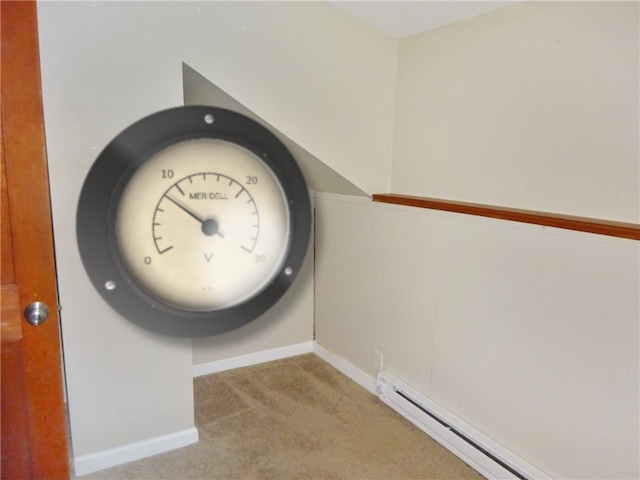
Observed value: V 8
